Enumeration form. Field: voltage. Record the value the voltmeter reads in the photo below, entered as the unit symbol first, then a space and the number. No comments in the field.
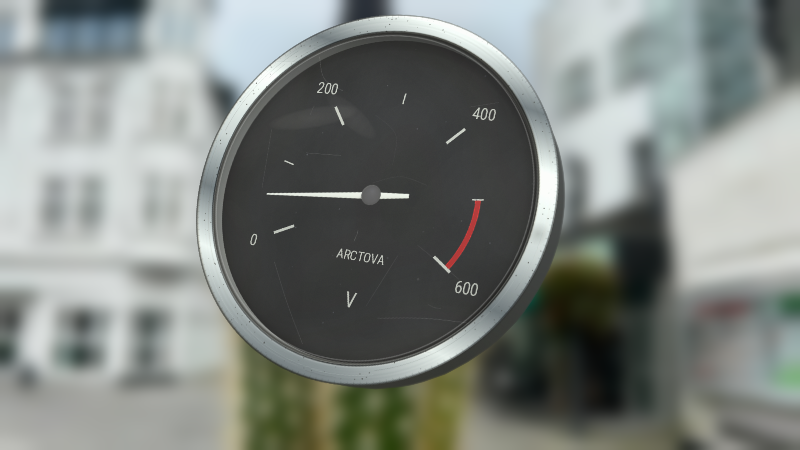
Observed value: V 50
